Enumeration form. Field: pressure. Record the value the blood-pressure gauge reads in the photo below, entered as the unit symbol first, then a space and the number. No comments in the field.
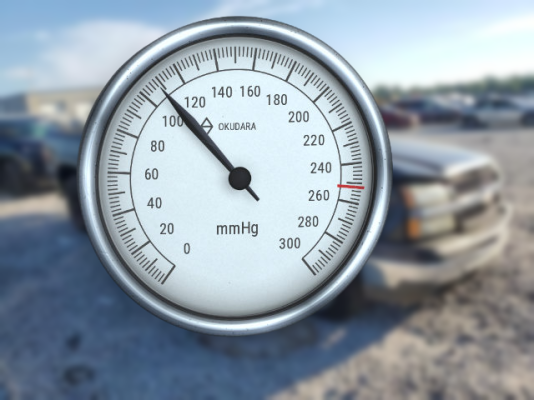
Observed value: mmHg 108
